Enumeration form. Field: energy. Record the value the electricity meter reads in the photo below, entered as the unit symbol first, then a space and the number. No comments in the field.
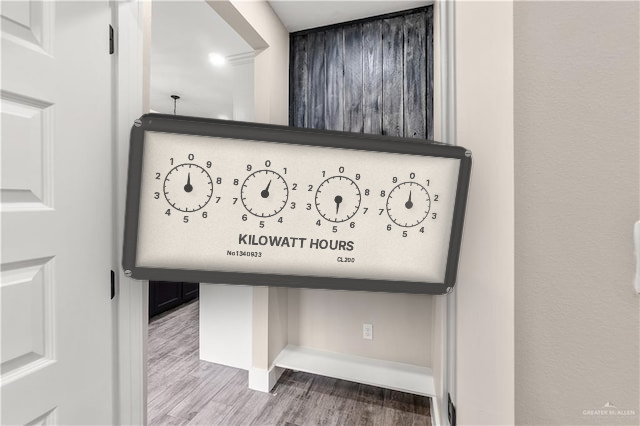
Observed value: kWh 50
